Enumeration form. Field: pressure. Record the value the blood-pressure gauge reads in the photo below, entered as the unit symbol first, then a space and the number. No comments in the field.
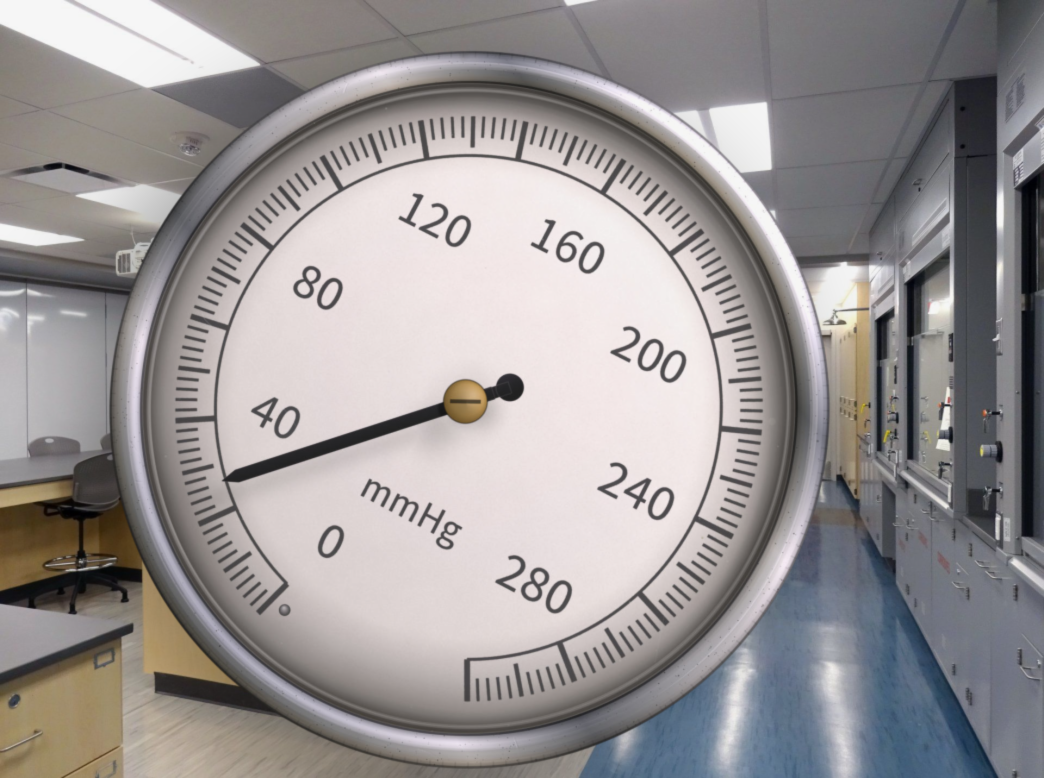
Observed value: mmHg 26
